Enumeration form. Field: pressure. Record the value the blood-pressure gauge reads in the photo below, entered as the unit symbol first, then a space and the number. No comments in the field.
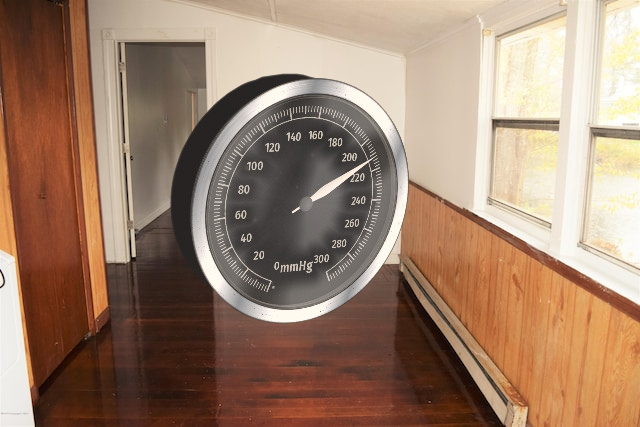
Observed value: mmHg 210
